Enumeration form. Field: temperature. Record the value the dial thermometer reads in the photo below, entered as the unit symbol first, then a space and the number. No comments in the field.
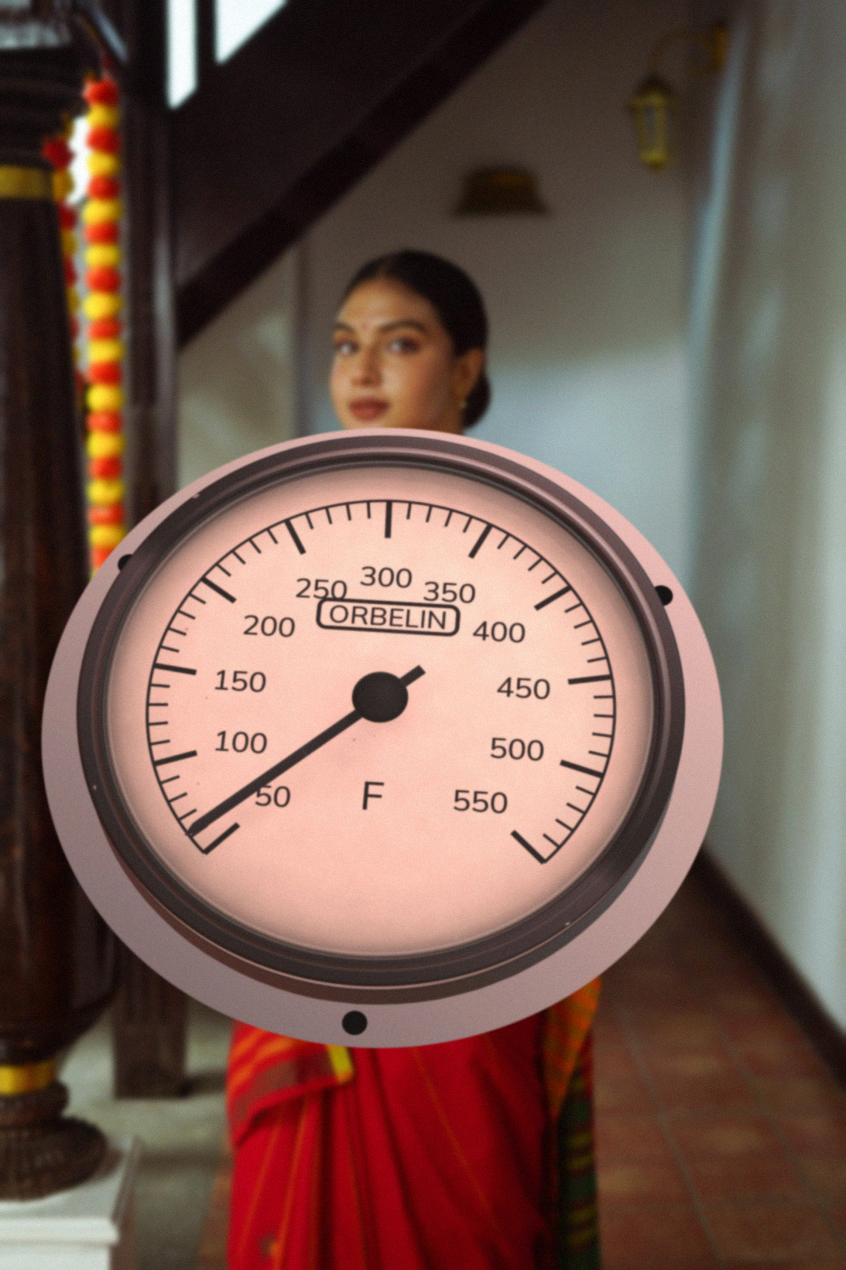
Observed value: °F 60
